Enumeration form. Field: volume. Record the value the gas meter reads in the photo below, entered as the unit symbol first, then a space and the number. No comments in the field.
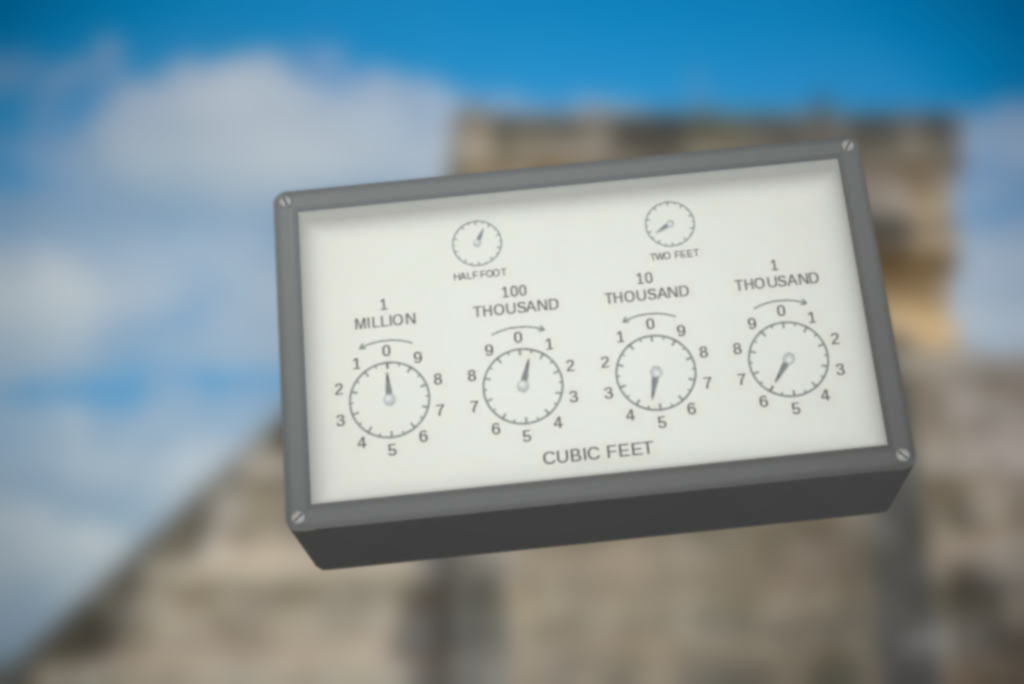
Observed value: ft³ 4600
